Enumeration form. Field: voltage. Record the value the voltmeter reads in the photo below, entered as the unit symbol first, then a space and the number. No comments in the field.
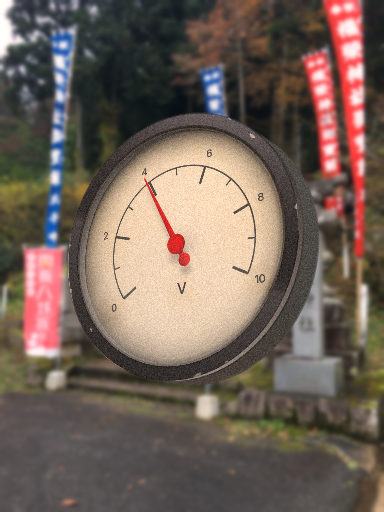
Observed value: V 4
